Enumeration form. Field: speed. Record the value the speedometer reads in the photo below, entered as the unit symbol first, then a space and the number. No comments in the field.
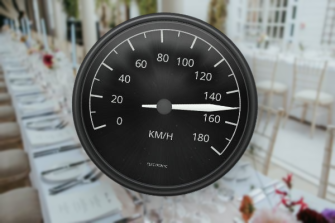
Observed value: km/h 150
